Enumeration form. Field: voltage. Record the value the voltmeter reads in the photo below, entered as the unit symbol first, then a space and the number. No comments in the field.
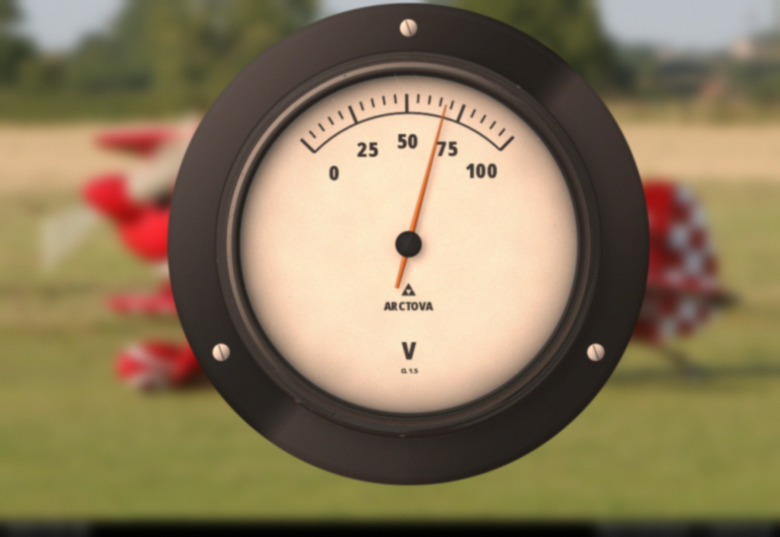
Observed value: V 67.5
